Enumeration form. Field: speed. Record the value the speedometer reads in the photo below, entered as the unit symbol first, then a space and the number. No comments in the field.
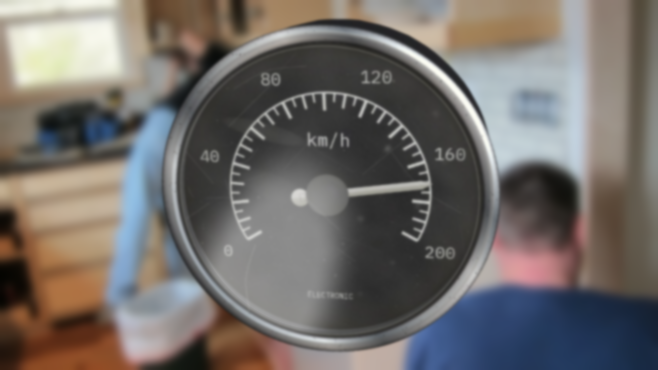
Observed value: km/h 170
